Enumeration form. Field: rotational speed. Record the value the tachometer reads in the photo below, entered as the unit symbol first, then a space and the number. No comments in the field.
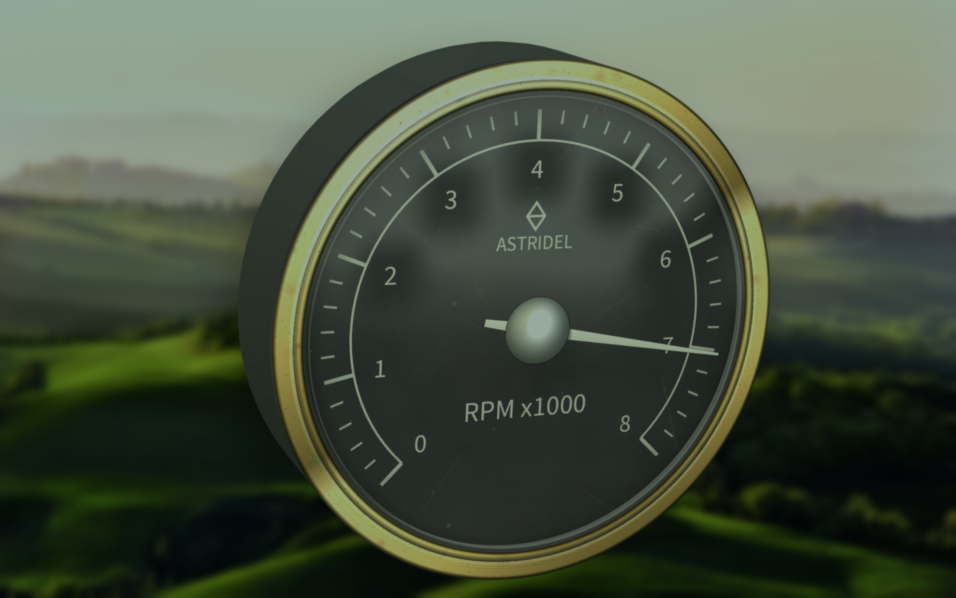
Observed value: rpm 7000
